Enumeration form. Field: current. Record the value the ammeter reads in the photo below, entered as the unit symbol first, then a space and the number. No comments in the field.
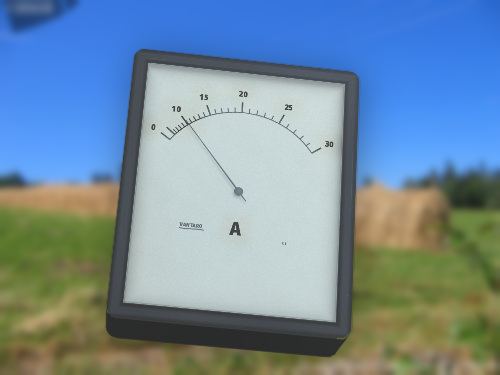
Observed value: A 10
